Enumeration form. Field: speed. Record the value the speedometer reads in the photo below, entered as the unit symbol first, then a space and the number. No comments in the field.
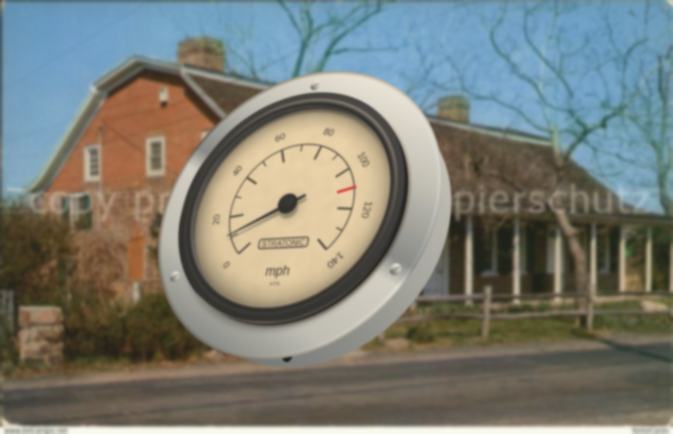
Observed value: mph 10
